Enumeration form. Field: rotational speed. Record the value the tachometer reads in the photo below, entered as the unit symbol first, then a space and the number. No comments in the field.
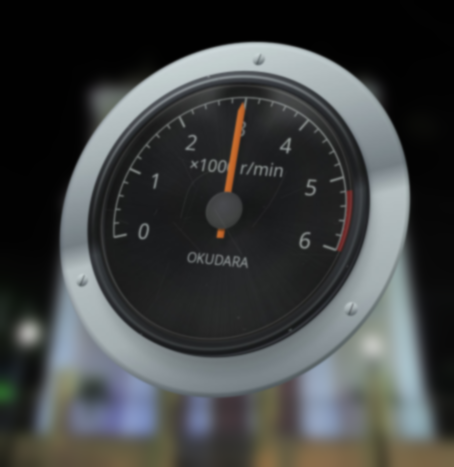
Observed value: rpm 3000
